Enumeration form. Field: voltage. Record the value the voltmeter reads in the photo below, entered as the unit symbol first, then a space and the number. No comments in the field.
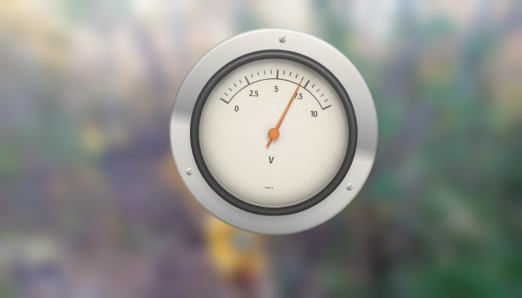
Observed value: V 7
